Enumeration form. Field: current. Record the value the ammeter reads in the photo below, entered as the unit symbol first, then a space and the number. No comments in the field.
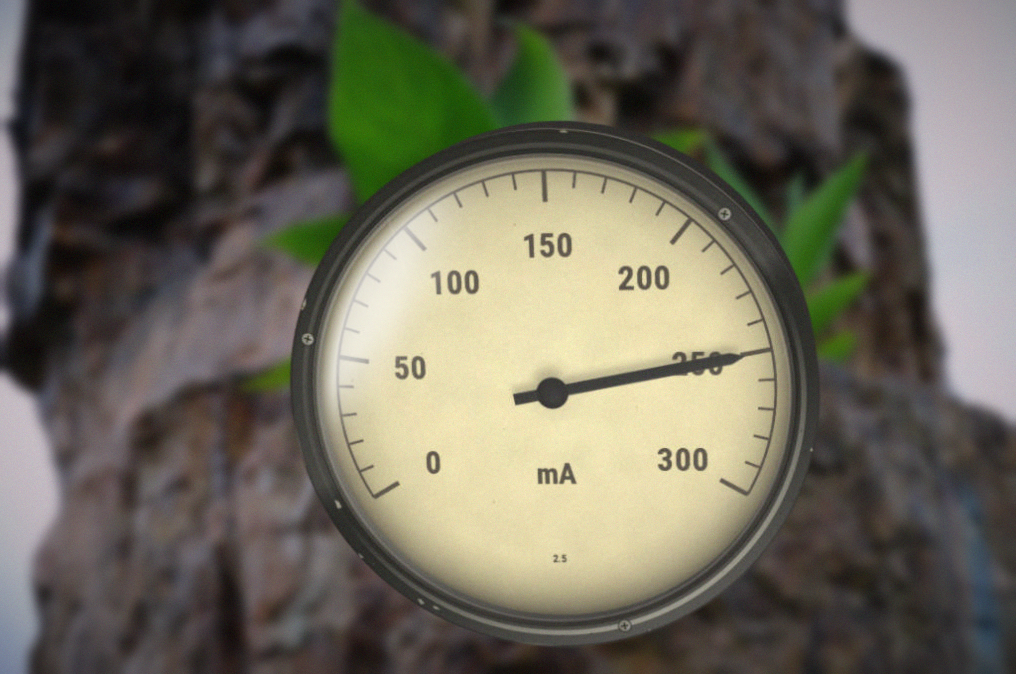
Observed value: mA 250
